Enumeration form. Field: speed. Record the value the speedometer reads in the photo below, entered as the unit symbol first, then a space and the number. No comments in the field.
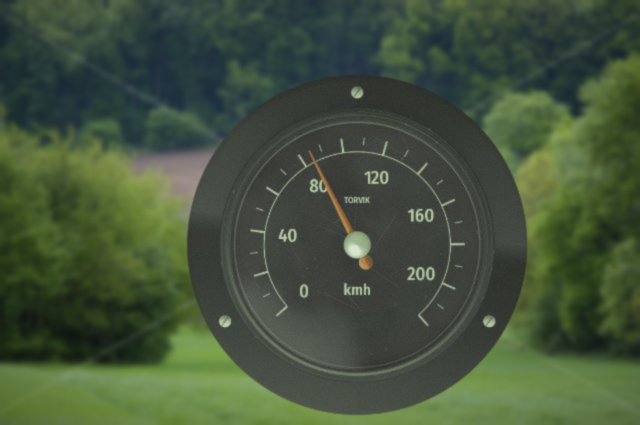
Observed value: km/h 85
